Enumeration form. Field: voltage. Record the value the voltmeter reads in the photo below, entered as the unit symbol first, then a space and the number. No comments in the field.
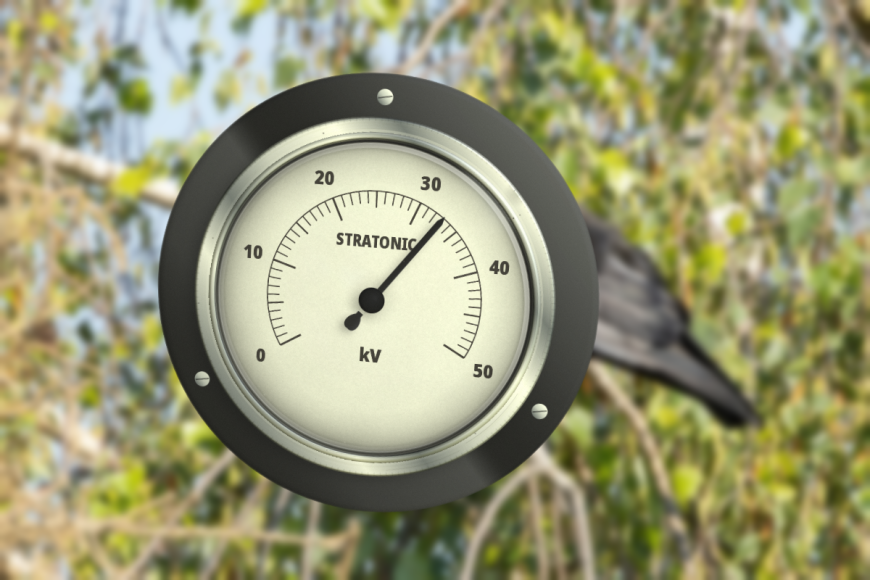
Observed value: kV 33
